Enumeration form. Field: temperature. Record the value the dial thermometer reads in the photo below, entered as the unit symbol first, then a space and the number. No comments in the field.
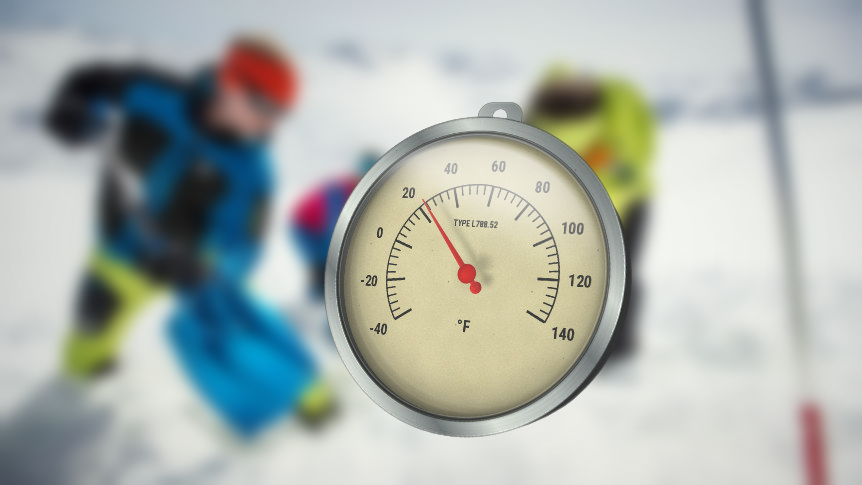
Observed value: °F 24
